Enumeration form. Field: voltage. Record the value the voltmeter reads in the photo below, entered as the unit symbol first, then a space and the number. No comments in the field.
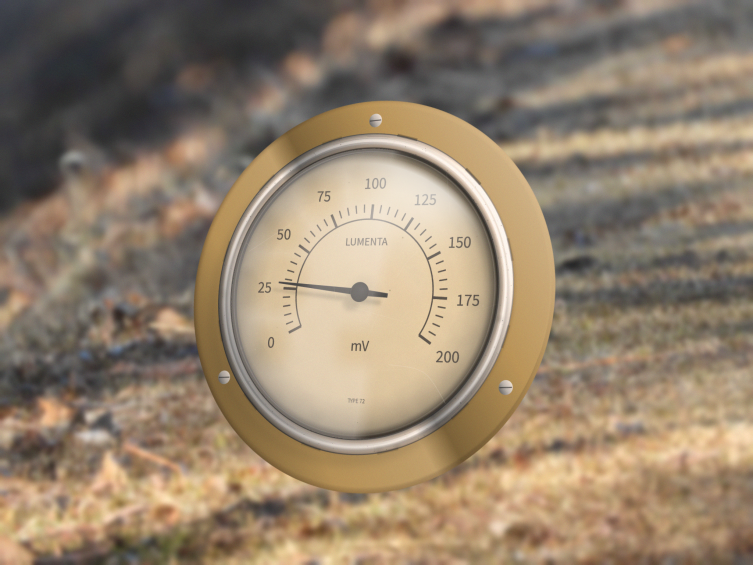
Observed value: mV 27.5
